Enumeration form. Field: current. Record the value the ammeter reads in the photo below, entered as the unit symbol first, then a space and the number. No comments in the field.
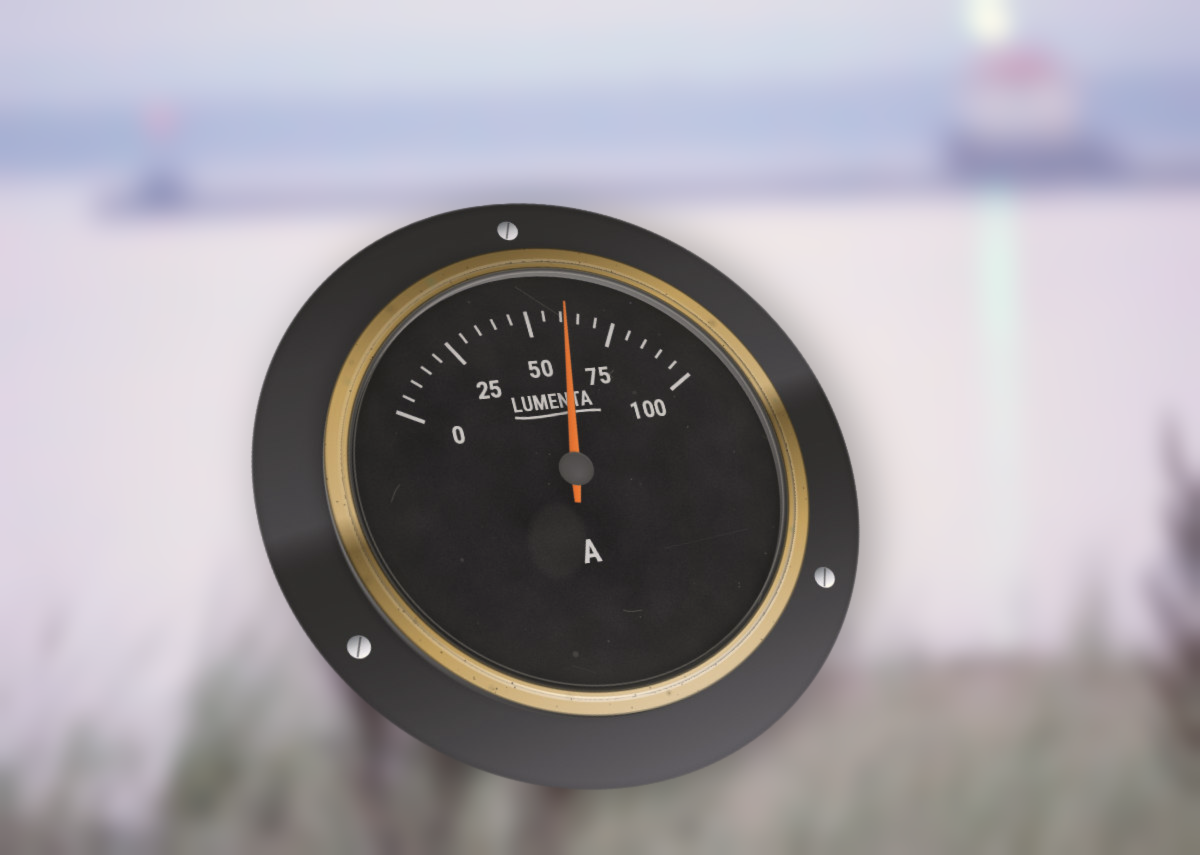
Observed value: A 60
